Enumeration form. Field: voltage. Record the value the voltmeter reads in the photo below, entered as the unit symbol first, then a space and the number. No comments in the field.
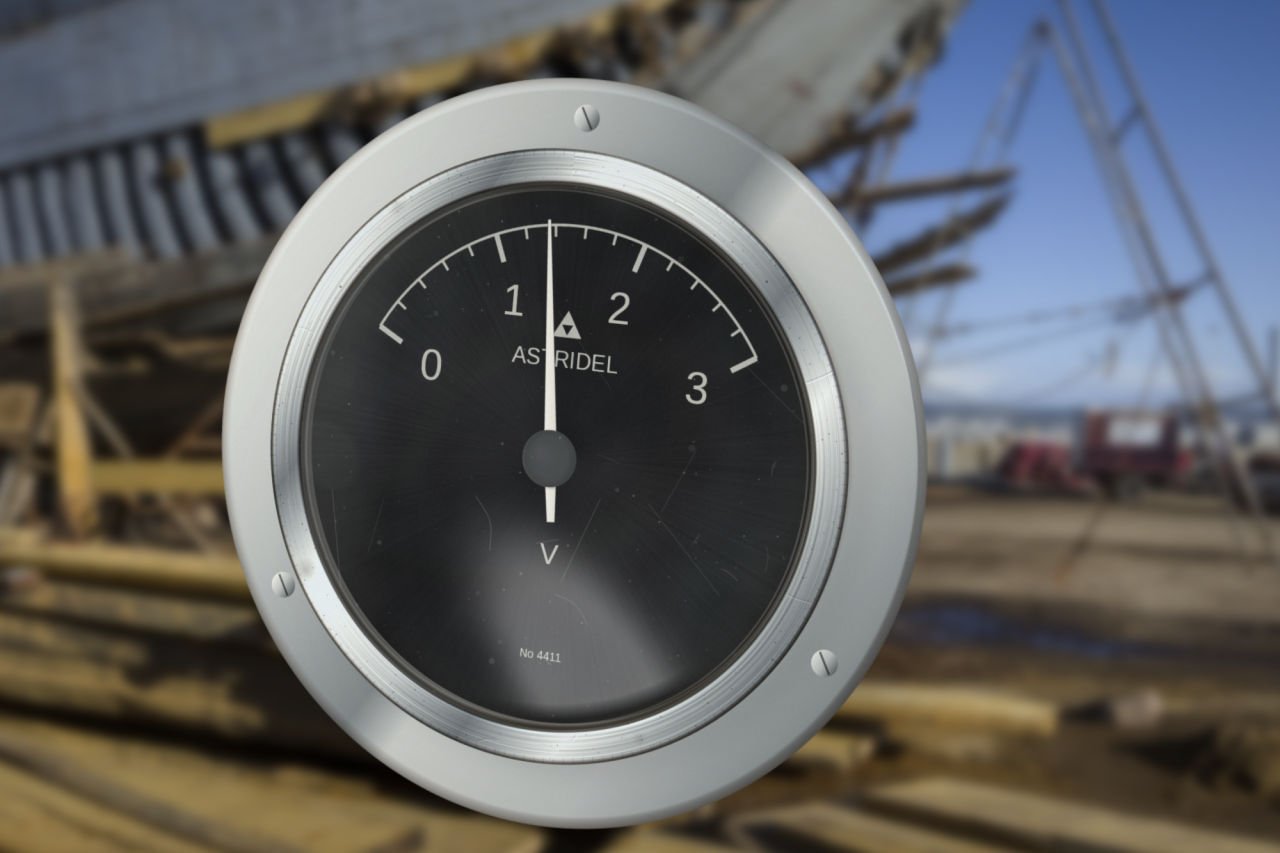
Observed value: V 1.4
